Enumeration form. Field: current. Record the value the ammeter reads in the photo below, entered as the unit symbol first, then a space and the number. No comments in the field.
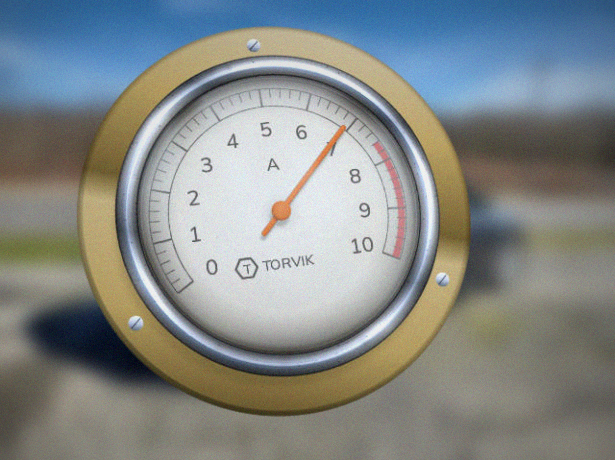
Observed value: A 6.9
